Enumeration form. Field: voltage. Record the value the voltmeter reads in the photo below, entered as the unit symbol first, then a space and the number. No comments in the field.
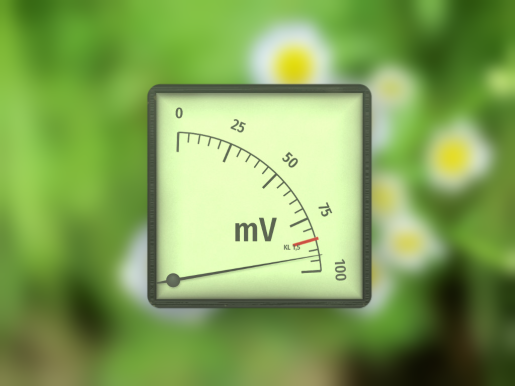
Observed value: mV 92.5
